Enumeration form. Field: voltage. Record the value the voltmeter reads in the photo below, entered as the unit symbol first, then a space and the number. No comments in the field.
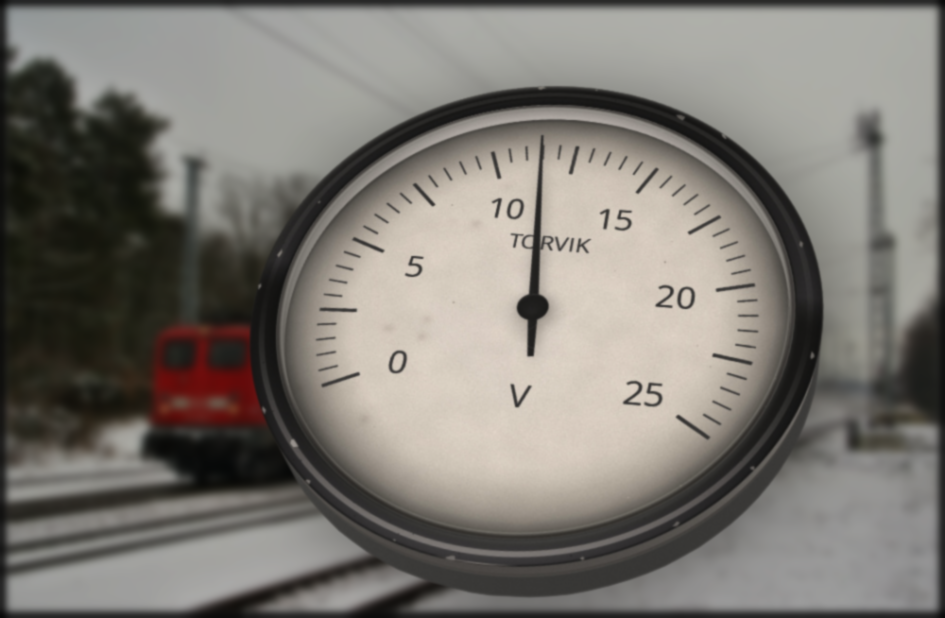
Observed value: V 11.5
